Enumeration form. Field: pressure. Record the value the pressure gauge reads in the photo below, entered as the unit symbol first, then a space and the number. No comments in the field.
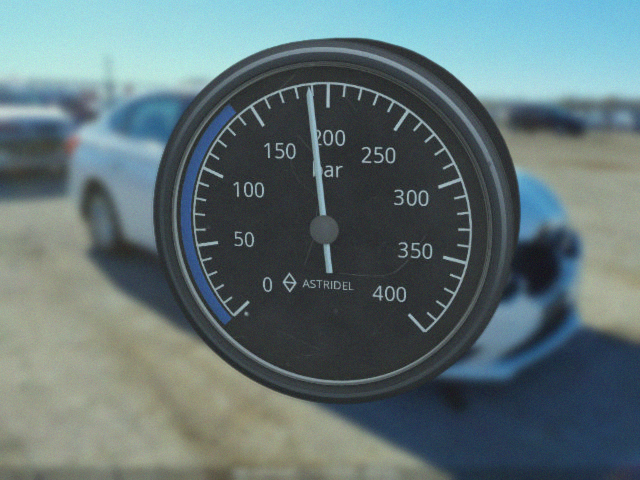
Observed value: bar 190
